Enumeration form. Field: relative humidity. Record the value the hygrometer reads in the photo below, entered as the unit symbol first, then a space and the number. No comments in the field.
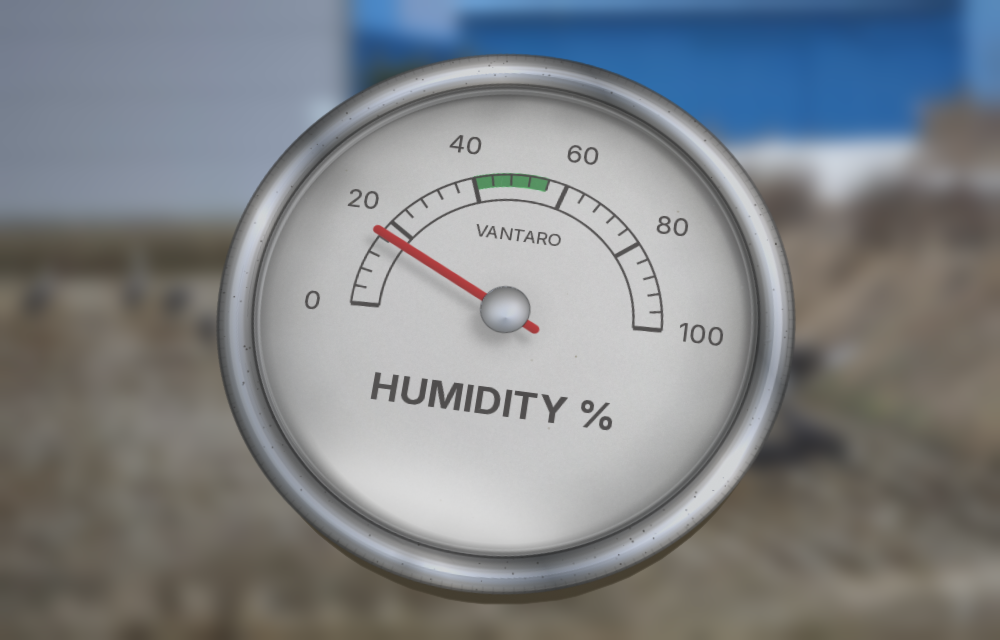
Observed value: % 16
